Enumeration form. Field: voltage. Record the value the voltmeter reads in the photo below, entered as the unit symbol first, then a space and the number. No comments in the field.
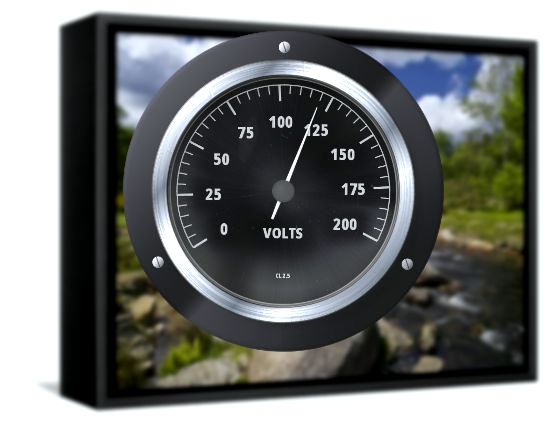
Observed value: V 120
